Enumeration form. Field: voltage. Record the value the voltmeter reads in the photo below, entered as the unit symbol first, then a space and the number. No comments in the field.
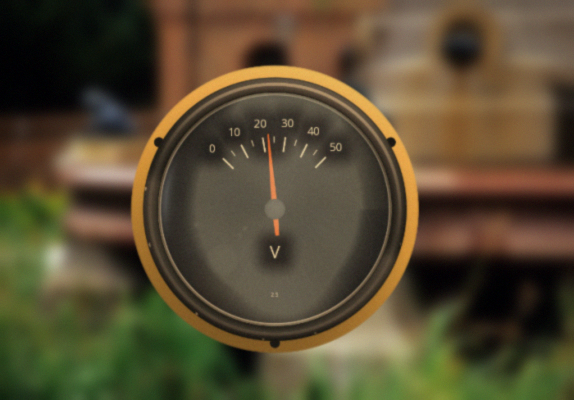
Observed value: V 22.5
